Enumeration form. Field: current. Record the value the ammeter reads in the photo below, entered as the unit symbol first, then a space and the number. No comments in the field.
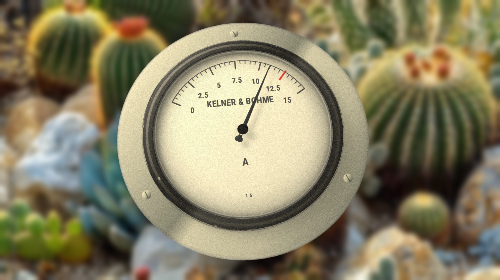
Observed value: A 11
